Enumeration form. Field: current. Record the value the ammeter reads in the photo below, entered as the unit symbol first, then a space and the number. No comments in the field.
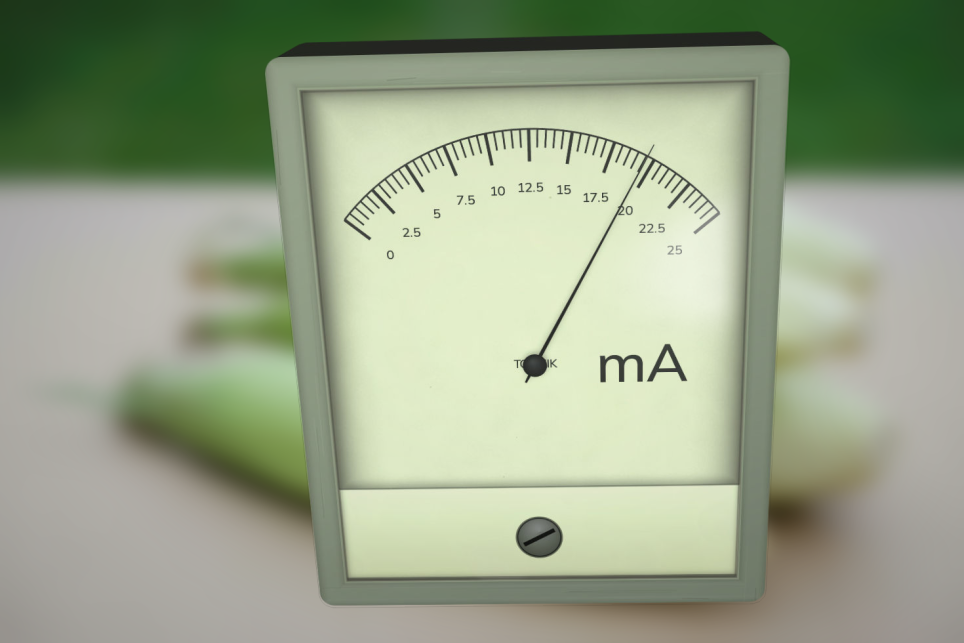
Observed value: mA 19.5
